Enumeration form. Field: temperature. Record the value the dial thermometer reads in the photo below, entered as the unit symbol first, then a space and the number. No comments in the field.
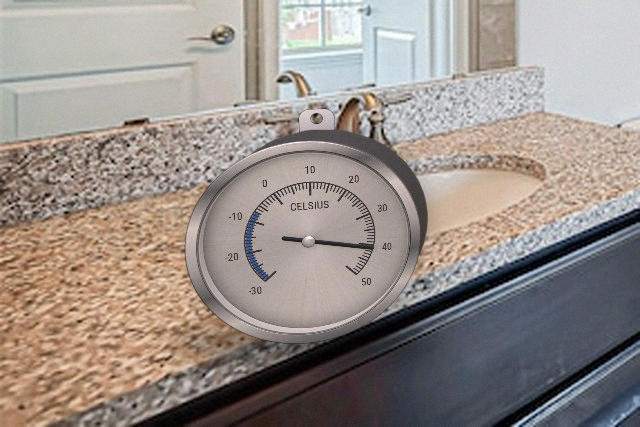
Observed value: °C 40
